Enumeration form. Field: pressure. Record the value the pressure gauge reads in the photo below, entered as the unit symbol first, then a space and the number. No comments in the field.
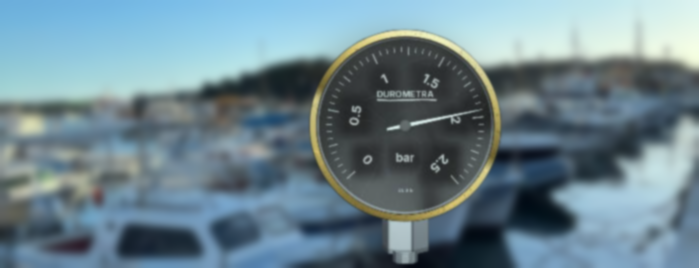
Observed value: bar 1.95
